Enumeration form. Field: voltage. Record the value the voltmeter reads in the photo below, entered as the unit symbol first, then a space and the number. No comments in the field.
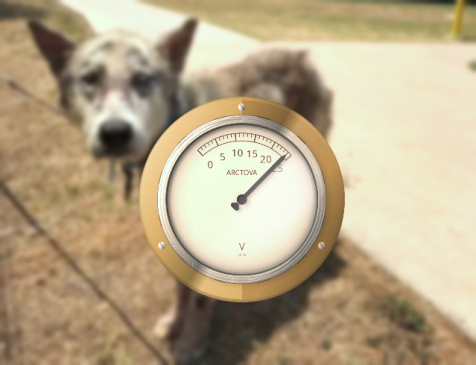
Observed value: V 24
